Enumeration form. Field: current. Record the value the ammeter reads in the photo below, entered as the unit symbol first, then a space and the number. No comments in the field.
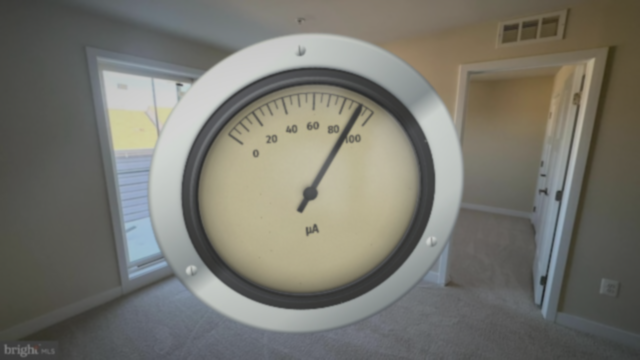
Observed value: µA 90
